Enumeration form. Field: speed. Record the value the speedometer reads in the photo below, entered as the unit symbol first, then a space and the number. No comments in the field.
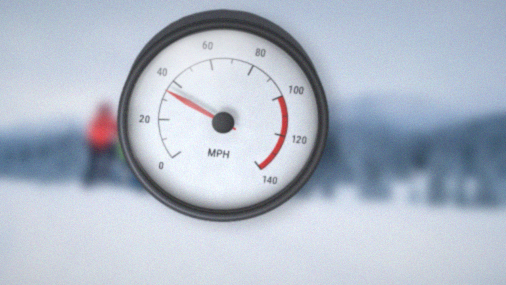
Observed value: mph 35
